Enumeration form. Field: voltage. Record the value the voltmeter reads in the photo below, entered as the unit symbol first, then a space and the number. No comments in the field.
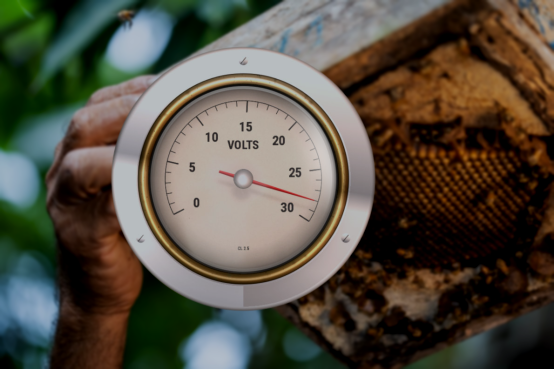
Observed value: V 28
